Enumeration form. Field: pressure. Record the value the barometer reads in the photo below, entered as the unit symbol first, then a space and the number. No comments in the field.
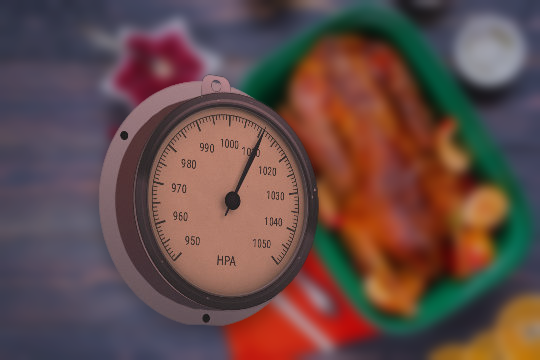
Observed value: hPa 1010
